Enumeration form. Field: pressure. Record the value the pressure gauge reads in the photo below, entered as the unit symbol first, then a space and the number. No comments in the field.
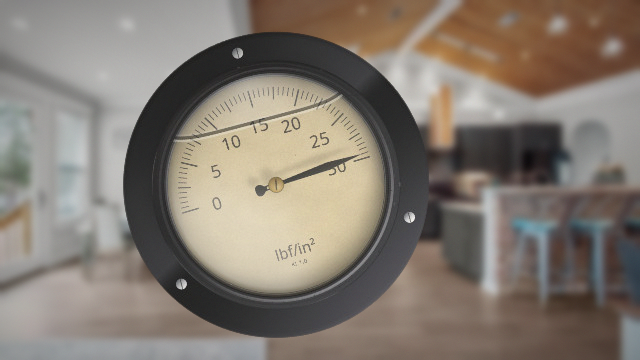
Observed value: psi 29.5
